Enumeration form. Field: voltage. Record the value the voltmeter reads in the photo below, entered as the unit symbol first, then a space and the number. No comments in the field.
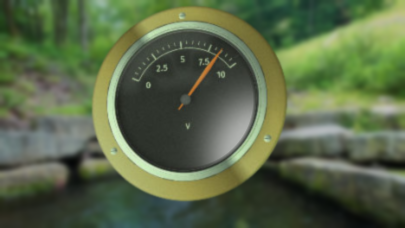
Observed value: V 8.5
